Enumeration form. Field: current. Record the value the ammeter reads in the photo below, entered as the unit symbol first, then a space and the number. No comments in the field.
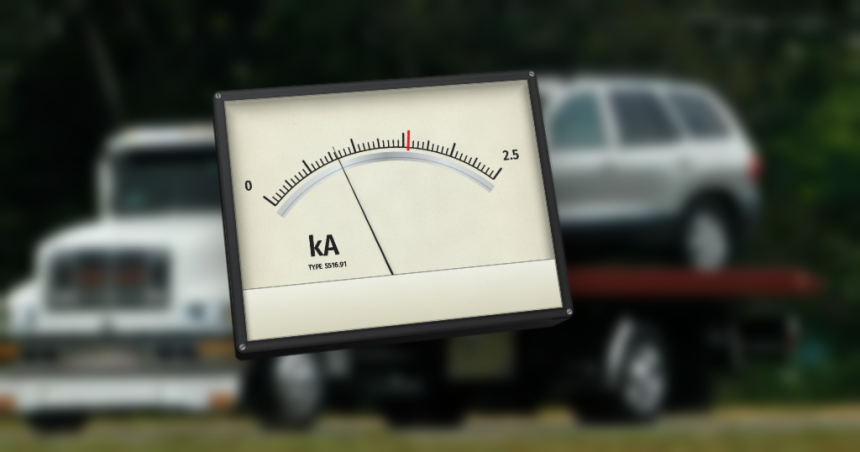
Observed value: kA 0.8
